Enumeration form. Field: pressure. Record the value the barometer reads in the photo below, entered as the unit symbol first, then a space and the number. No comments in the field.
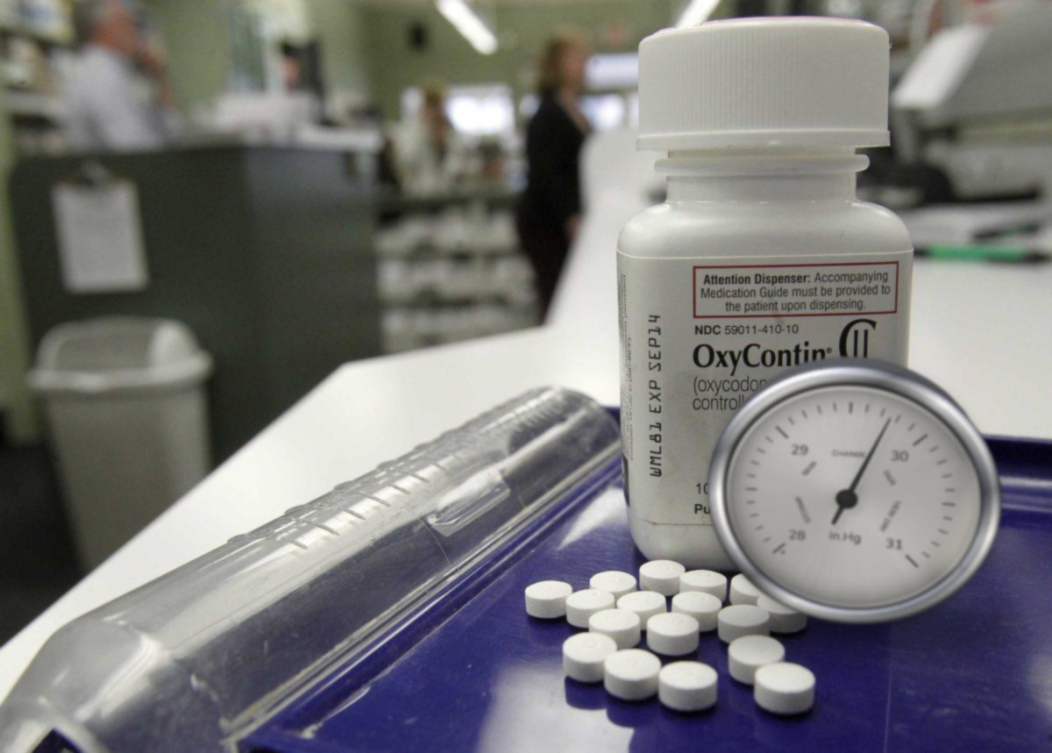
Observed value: inHg 29.75
